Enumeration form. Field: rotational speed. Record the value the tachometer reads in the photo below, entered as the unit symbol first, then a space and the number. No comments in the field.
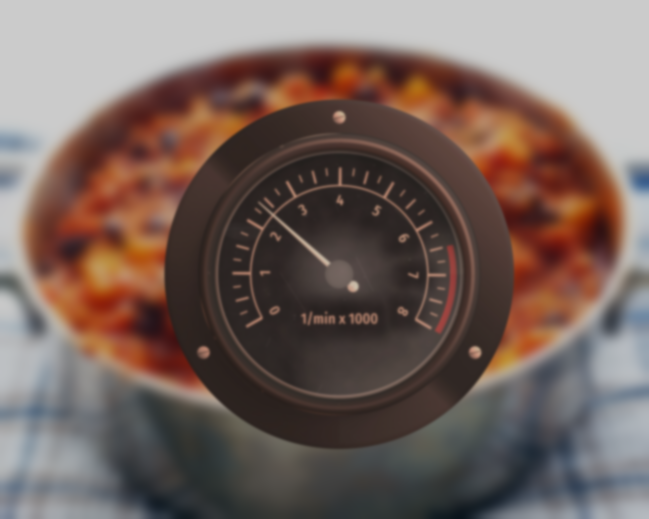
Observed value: rpm 2375
